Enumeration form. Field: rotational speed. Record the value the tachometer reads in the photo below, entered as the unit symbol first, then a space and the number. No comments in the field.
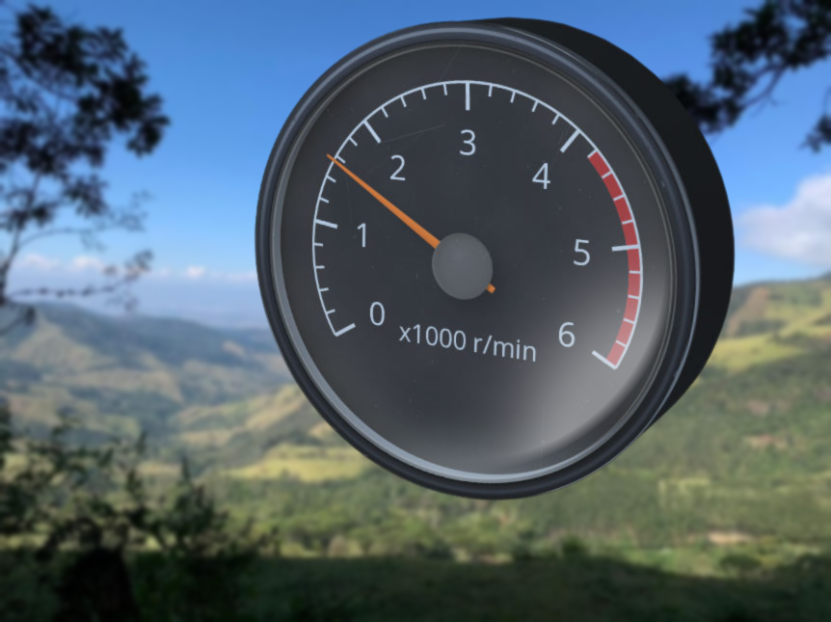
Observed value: rpm 1600
